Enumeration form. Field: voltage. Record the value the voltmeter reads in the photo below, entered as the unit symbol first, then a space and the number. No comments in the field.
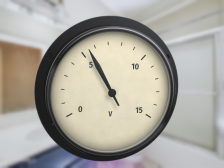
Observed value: V 5.5
